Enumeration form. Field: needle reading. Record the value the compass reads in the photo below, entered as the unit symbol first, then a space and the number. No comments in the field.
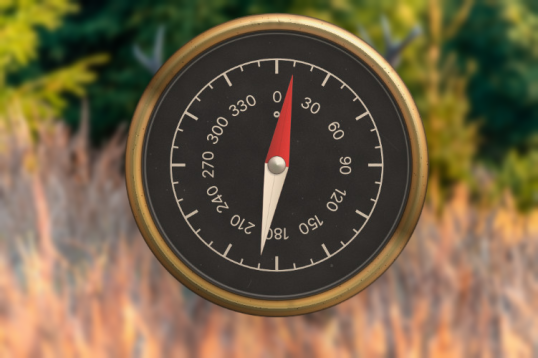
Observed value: ° 10
